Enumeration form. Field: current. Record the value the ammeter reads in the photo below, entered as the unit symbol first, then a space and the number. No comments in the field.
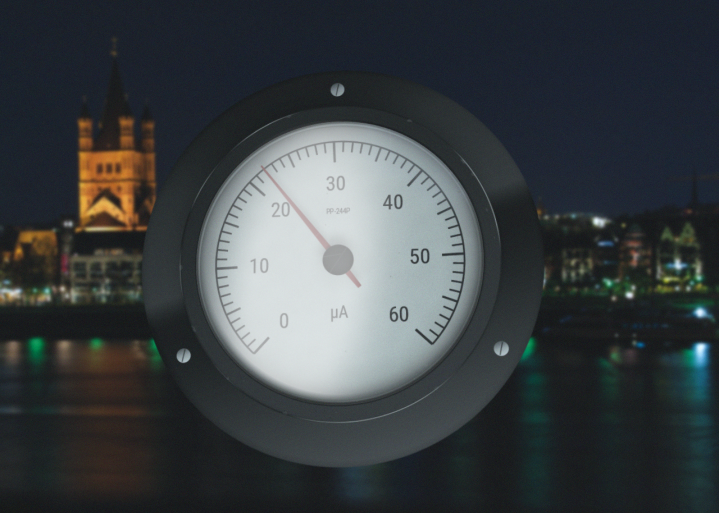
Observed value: µA 22
